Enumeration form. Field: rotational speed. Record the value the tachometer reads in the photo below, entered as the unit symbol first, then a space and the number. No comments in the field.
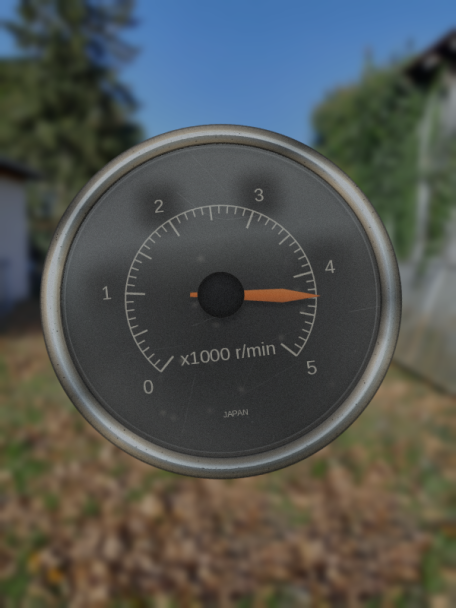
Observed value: rpm 4300
